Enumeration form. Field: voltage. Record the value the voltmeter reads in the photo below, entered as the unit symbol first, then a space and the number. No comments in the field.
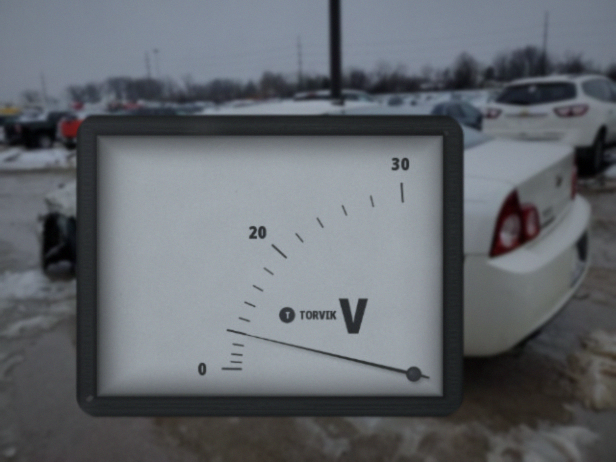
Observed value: V 10
